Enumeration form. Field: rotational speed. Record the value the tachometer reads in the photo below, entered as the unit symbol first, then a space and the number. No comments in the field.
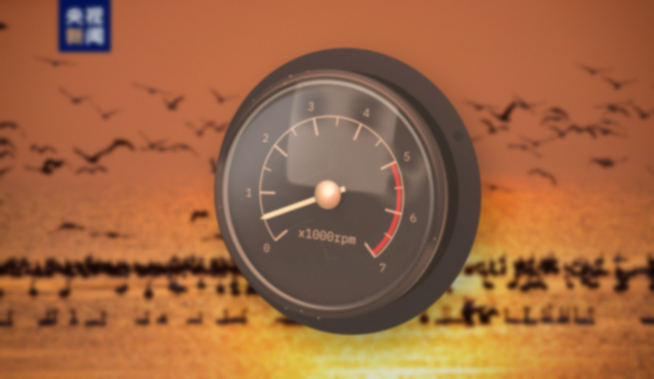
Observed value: rpm 500
